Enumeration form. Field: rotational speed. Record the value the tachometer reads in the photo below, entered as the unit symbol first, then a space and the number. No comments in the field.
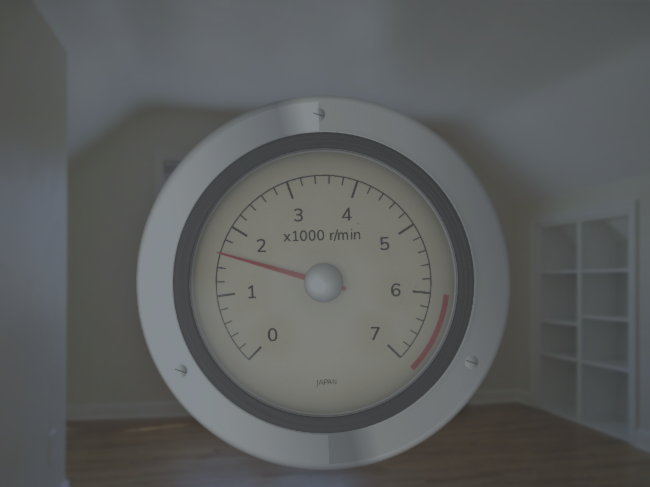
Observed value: rpm 1600
